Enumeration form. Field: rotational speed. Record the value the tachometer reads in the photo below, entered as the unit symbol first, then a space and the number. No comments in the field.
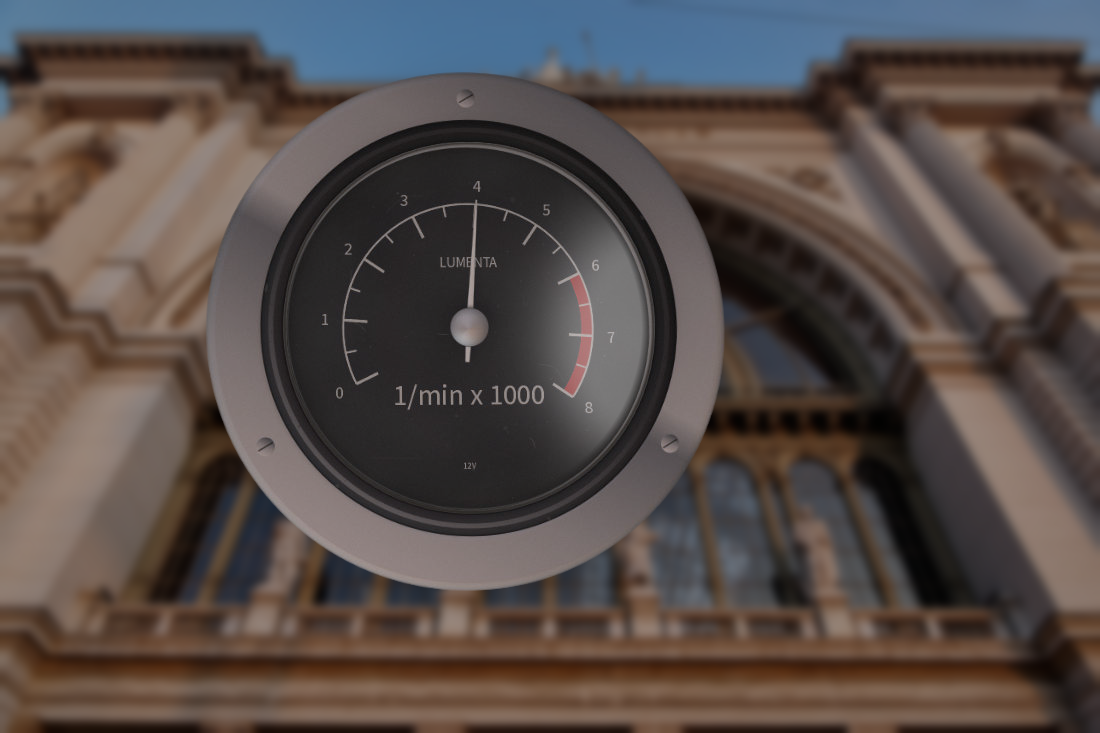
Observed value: rpm 4000
